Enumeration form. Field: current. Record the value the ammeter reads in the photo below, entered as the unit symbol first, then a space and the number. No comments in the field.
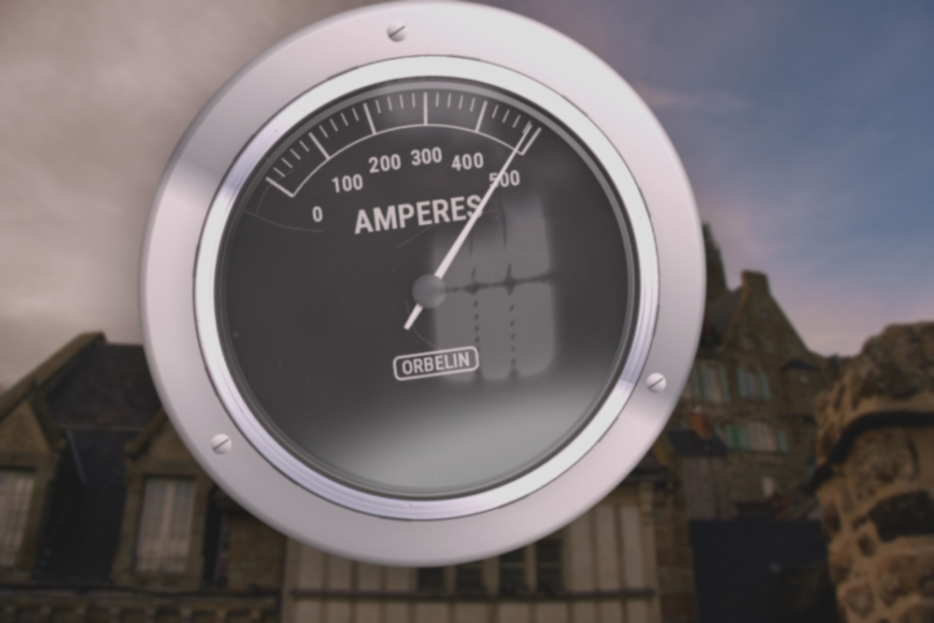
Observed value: A 480
